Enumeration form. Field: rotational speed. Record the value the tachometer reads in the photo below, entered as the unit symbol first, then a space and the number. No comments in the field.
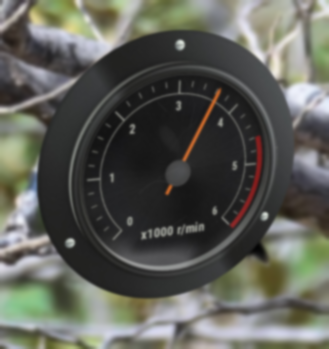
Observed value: rpm 3600
